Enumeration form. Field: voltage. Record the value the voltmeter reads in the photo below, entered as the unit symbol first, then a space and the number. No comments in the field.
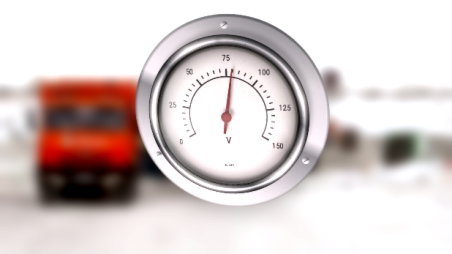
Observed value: V 80
